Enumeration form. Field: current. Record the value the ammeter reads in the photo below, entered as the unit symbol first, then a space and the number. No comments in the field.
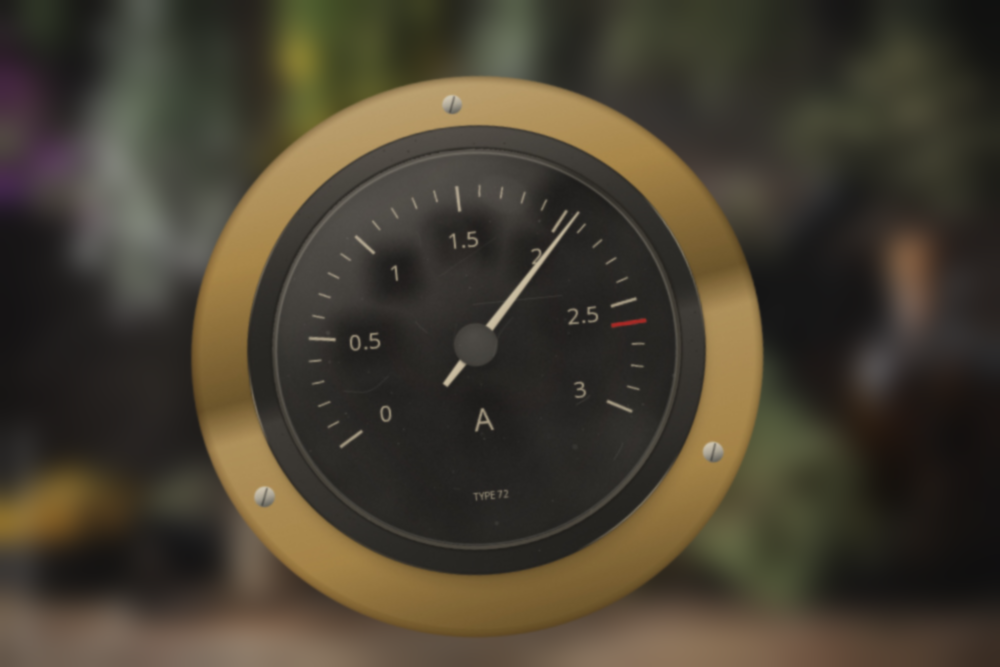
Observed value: A 2.05
